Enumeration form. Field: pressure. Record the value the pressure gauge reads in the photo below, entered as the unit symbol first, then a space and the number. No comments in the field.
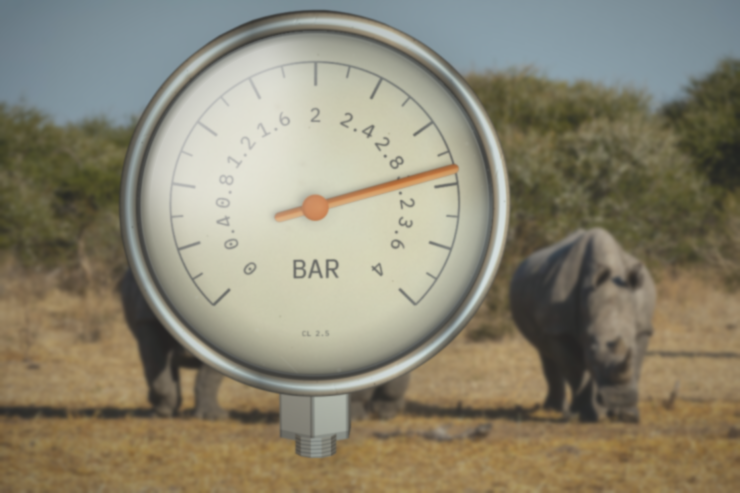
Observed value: bar 3.1
